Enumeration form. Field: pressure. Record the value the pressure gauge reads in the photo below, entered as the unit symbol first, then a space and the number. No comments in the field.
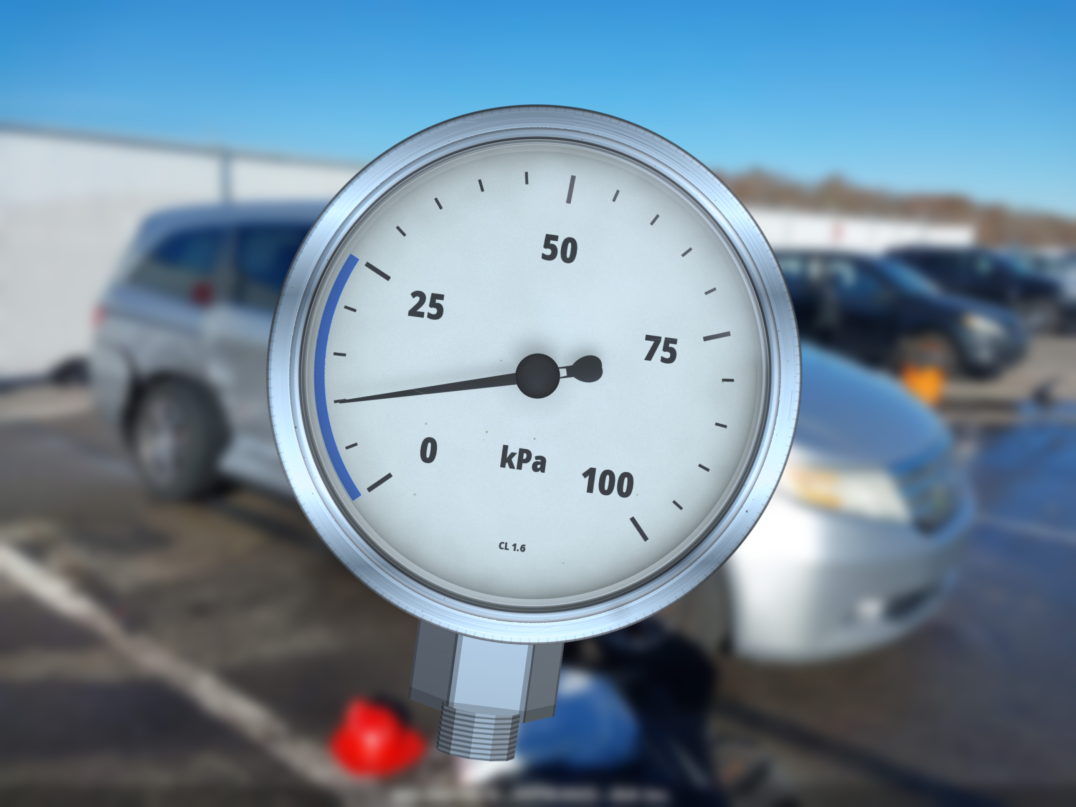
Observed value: kPa 10
